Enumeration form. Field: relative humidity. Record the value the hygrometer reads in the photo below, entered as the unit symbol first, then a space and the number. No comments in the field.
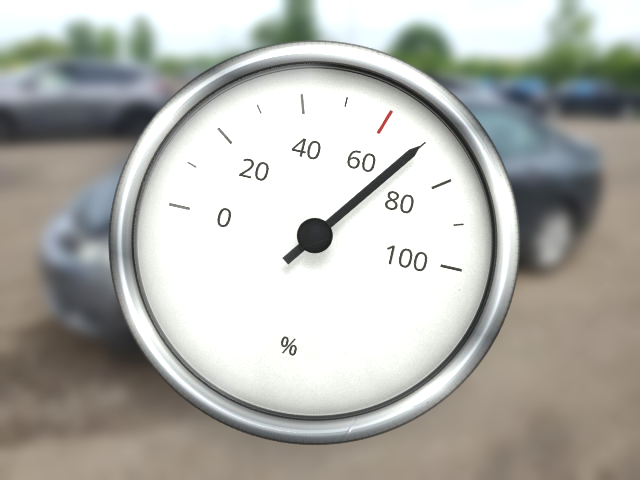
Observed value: % 70
